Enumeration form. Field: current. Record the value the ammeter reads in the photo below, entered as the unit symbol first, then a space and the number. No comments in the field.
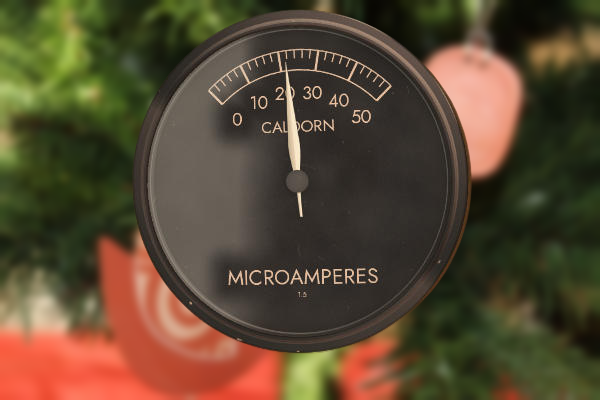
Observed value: µA 22
